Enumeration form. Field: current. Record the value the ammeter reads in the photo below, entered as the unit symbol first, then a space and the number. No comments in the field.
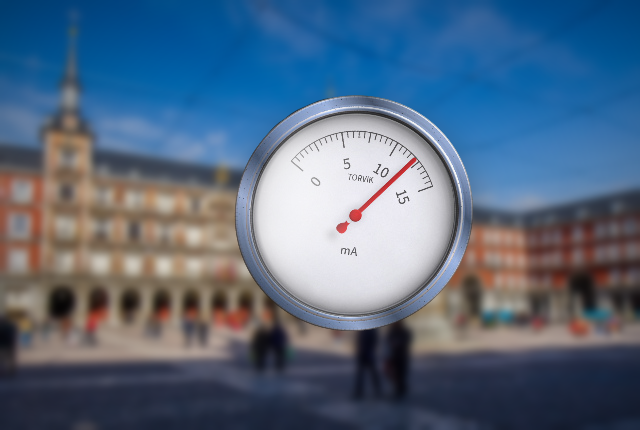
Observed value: mA 12
